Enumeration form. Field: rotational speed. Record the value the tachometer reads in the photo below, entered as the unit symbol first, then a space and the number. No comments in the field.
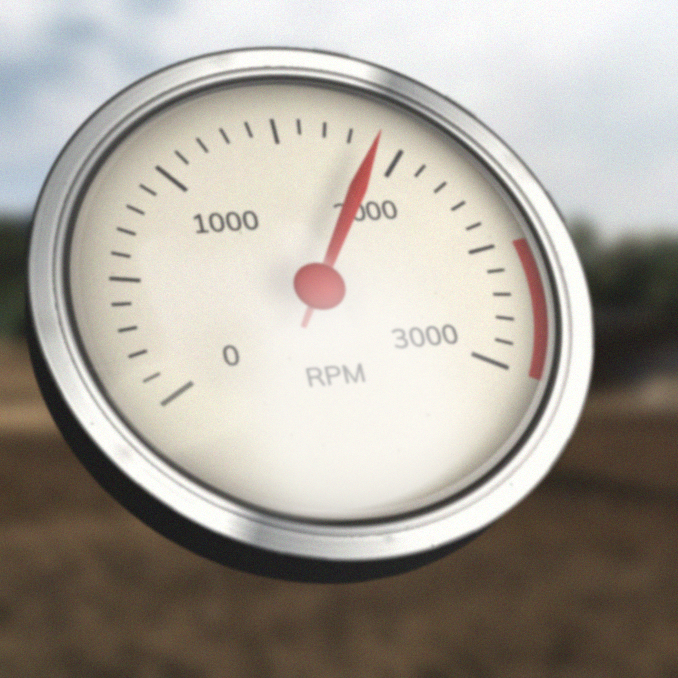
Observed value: rpm 1900
